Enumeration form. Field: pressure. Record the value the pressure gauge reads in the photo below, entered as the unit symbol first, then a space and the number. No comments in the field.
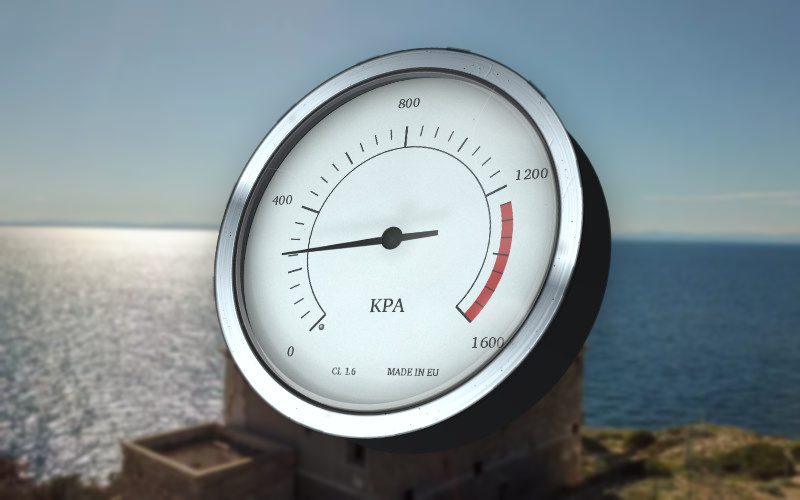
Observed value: kPa 250
